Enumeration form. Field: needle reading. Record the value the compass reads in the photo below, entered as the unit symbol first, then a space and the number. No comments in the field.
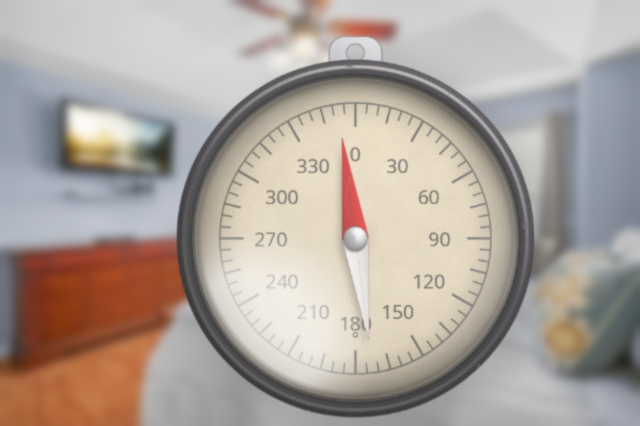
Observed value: ° 352.5
